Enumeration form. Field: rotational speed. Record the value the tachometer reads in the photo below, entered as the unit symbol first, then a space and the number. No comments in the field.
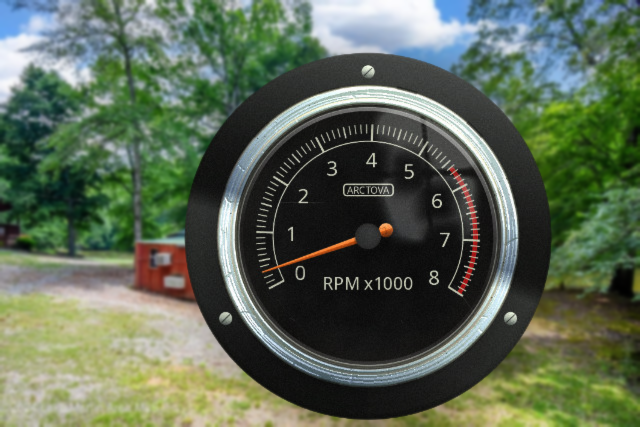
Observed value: rpm 300
